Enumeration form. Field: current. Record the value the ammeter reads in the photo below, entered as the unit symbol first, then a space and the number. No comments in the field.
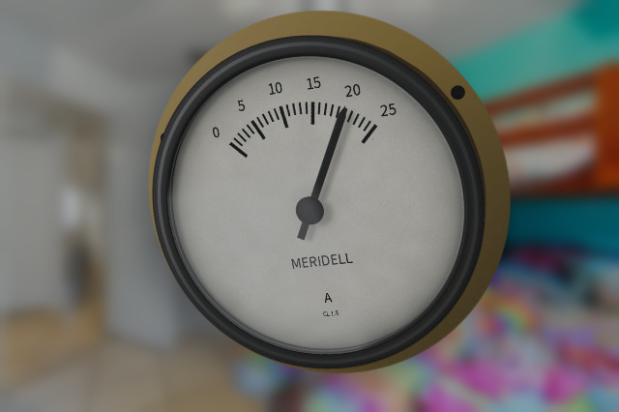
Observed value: A 20
